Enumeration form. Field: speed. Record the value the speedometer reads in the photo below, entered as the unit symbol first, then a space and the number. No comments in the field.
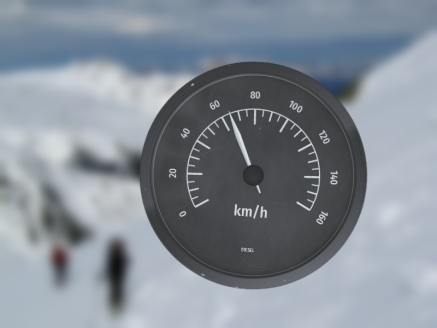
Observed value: km/h 65
